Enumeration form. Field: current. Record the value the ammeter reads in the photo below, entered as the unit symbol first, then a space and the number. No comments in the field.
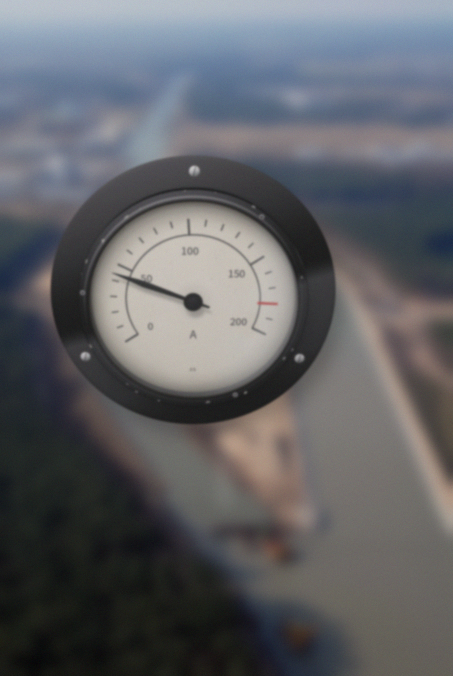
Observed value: A 45
